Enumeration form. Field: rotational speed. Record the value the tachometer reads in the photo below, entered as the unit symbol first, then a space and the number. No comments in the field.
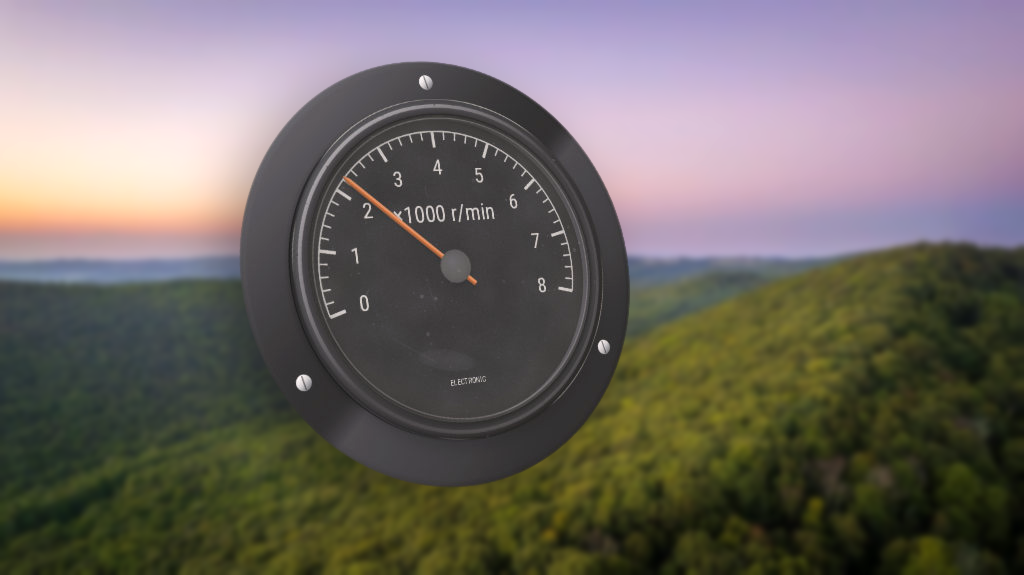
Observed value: rpm 2200
